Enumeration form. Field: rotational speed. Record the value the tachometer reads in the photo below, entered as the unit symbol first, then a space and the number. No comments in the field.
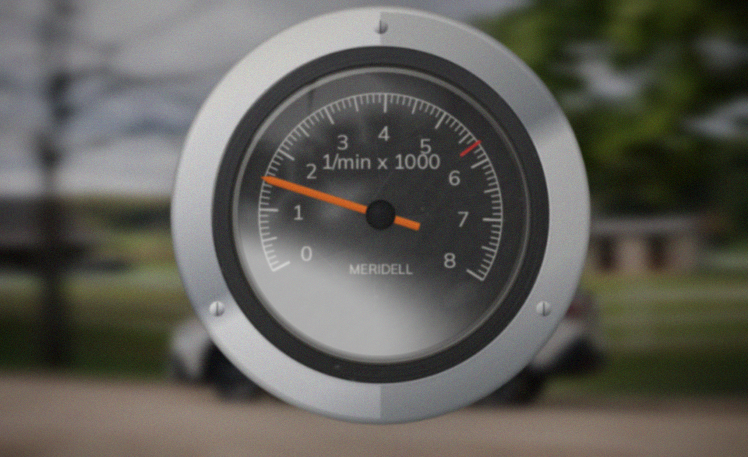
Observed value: rpm 1500
